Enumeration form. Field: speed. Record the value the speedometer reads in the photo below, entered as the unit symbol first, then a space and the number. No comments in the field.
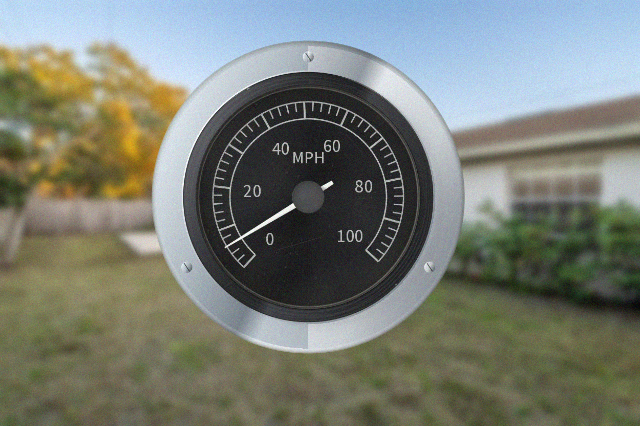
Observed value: mph 6
